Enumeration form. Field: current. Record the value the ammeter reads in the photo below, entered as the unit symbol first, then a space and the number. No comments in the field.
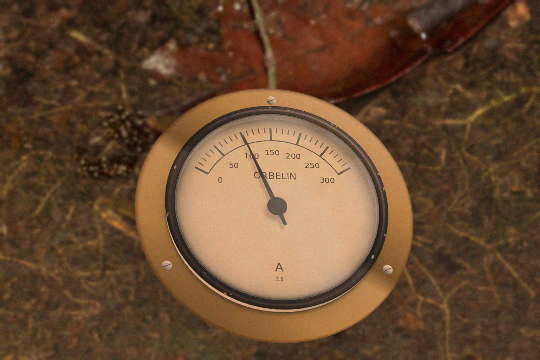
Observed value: A 100
